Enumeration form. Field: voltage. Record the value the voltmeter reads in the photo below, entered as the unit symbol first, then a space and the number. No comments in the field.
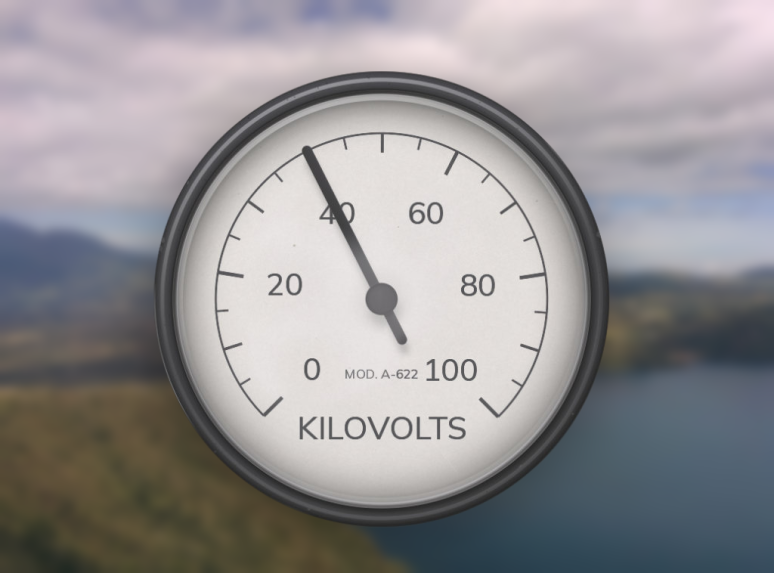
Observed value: kV 40
